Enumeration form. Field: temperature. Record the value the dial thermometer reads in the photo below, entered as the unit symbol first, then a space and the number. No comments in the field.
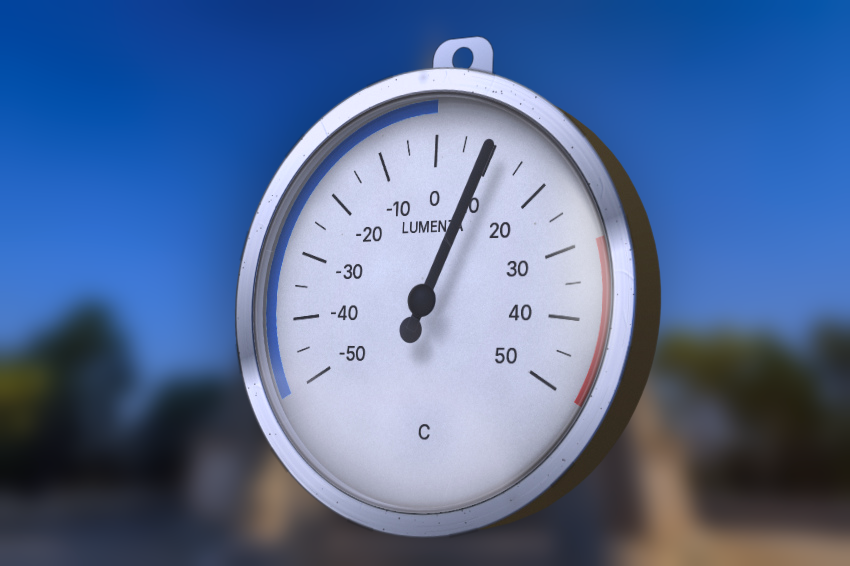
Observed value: °C 10
